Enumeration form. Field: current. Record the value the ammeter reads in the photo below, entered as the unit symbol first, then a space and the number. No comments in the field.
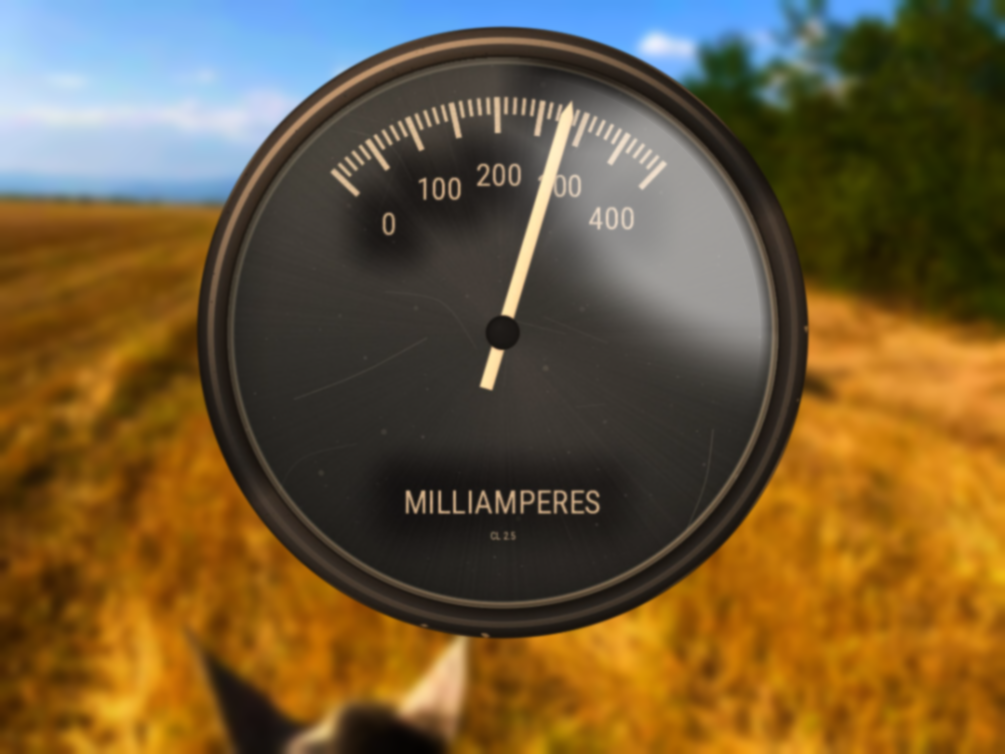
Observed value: mA 280
